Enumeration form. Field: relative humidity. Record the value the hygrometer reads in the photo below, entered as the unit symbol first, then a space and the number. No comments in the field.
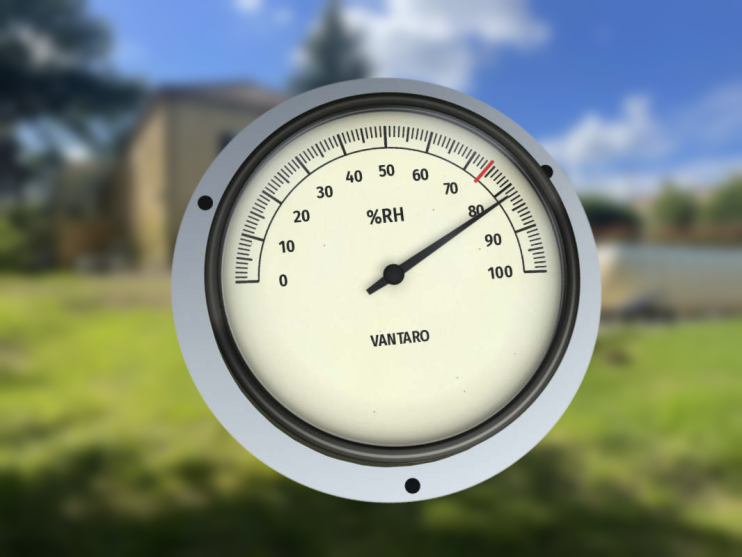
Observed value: % 82
